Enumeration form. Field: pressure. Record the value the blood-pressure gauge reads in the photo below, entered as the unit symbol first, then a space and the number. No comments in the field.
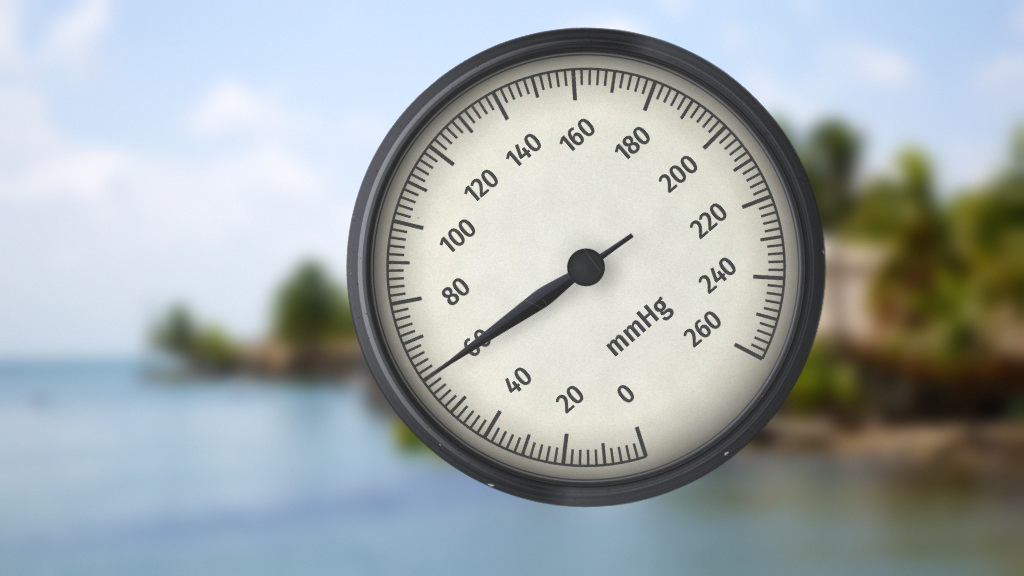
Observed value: mmHg 60
